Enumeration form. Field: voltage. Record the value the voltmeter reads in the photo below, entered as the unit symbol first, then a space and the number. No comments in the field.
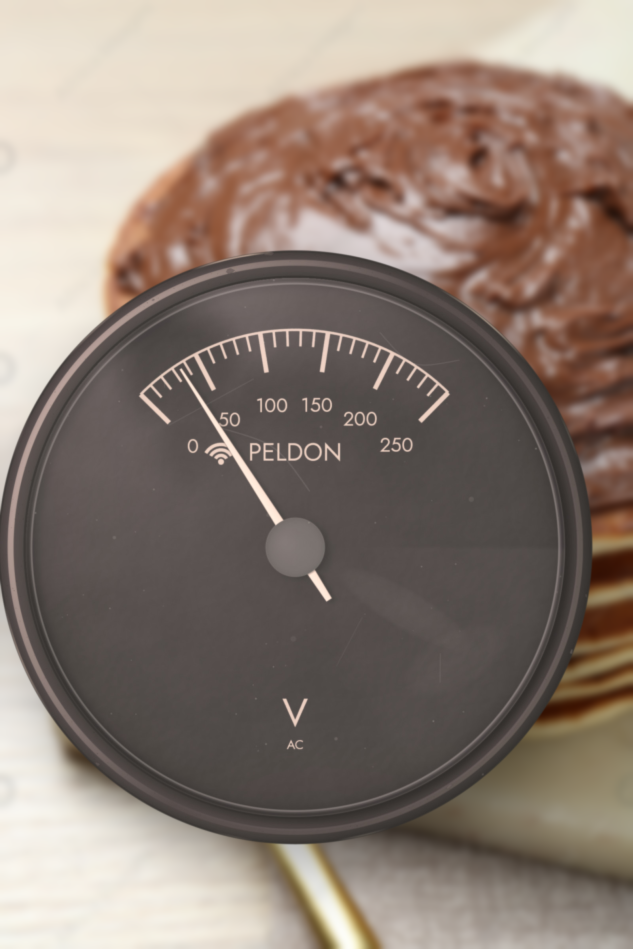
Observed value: V 35
